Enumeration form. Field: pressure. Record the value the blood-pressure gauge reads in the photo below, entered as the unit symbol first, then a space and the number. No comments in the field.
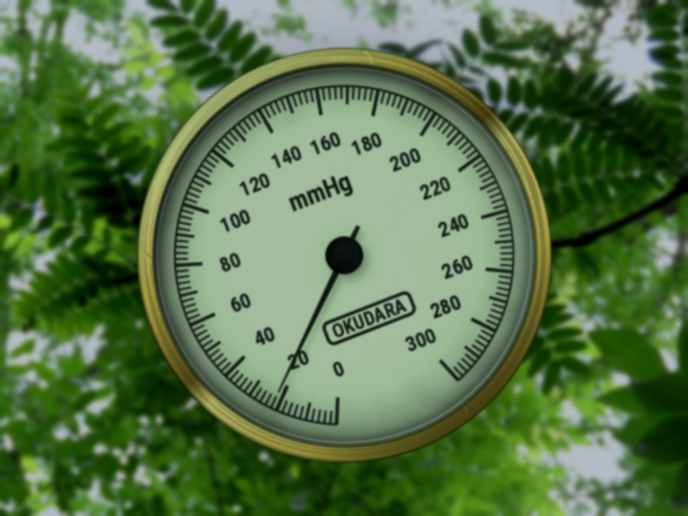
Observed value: mmHg 22
